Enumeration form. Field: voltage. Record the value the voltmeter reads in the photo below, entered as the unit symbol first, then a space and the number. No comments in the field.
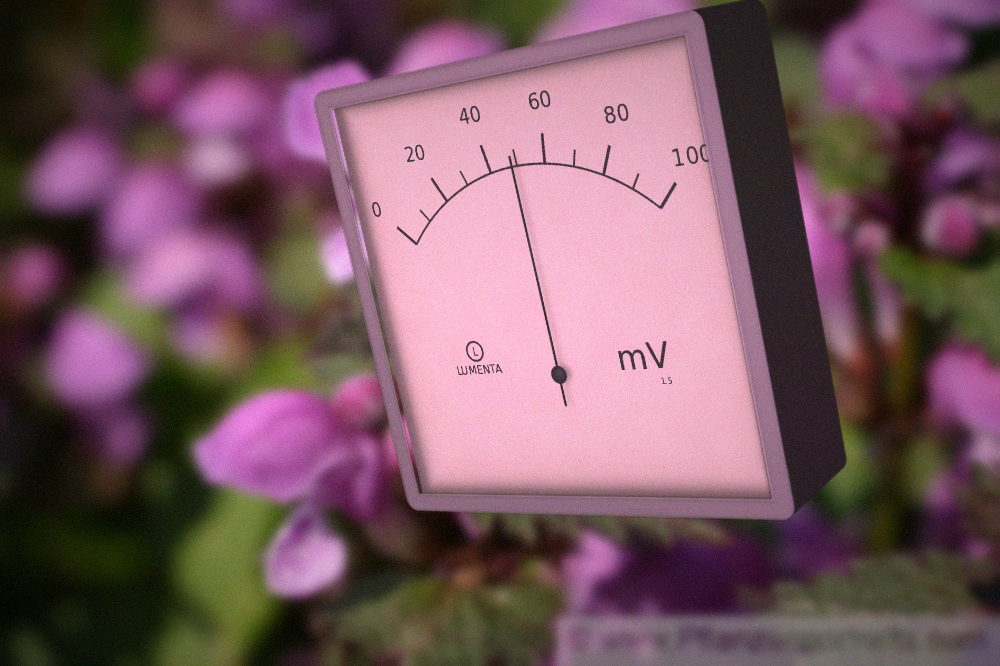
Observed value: mV 50
